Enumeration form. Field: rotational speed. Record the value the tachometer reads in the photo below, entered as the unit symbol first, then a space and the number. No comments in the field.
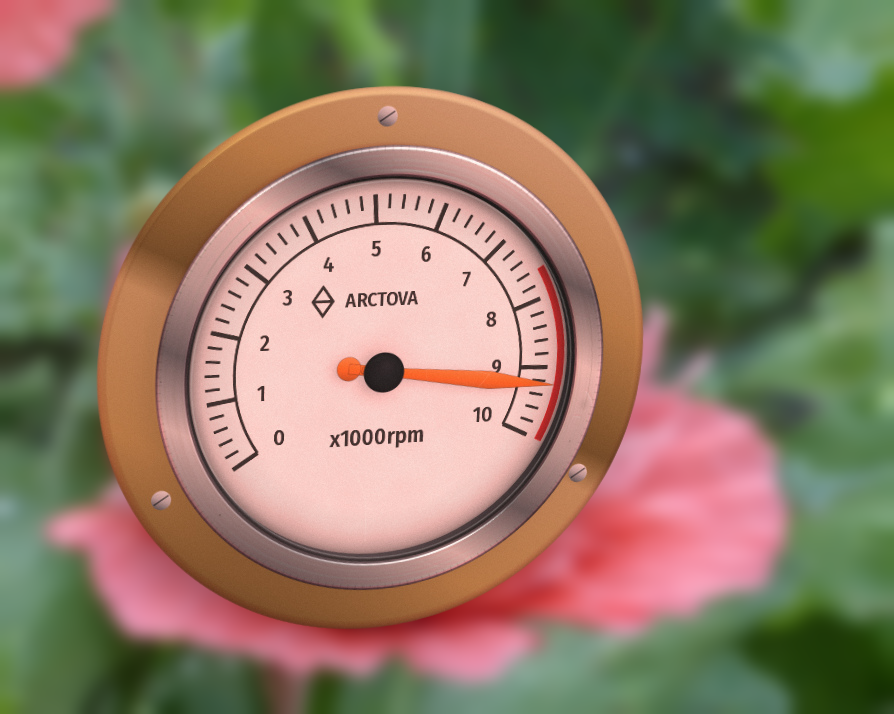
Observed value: rpm 9200
